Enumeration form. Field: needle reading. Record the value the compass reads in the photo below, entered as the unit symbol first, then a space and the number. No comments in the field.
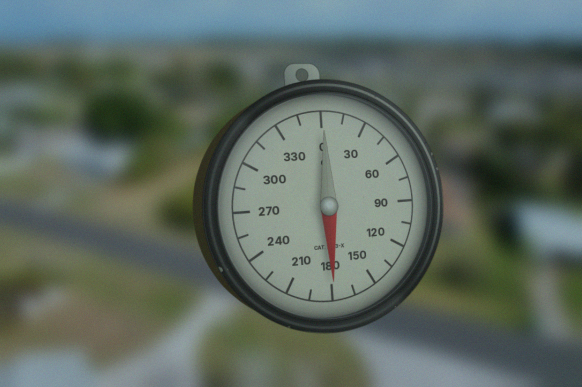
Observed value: ° 180
